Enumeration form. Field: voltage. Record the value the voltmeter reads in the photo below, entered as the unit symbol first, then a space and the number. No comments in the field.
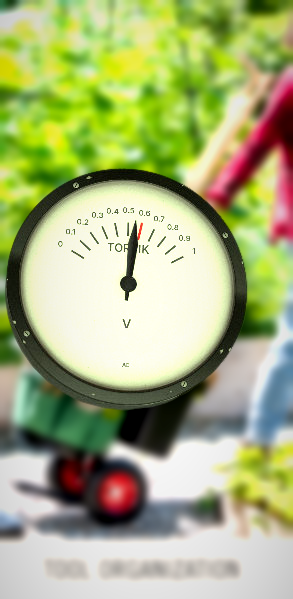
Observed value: V 0.55
